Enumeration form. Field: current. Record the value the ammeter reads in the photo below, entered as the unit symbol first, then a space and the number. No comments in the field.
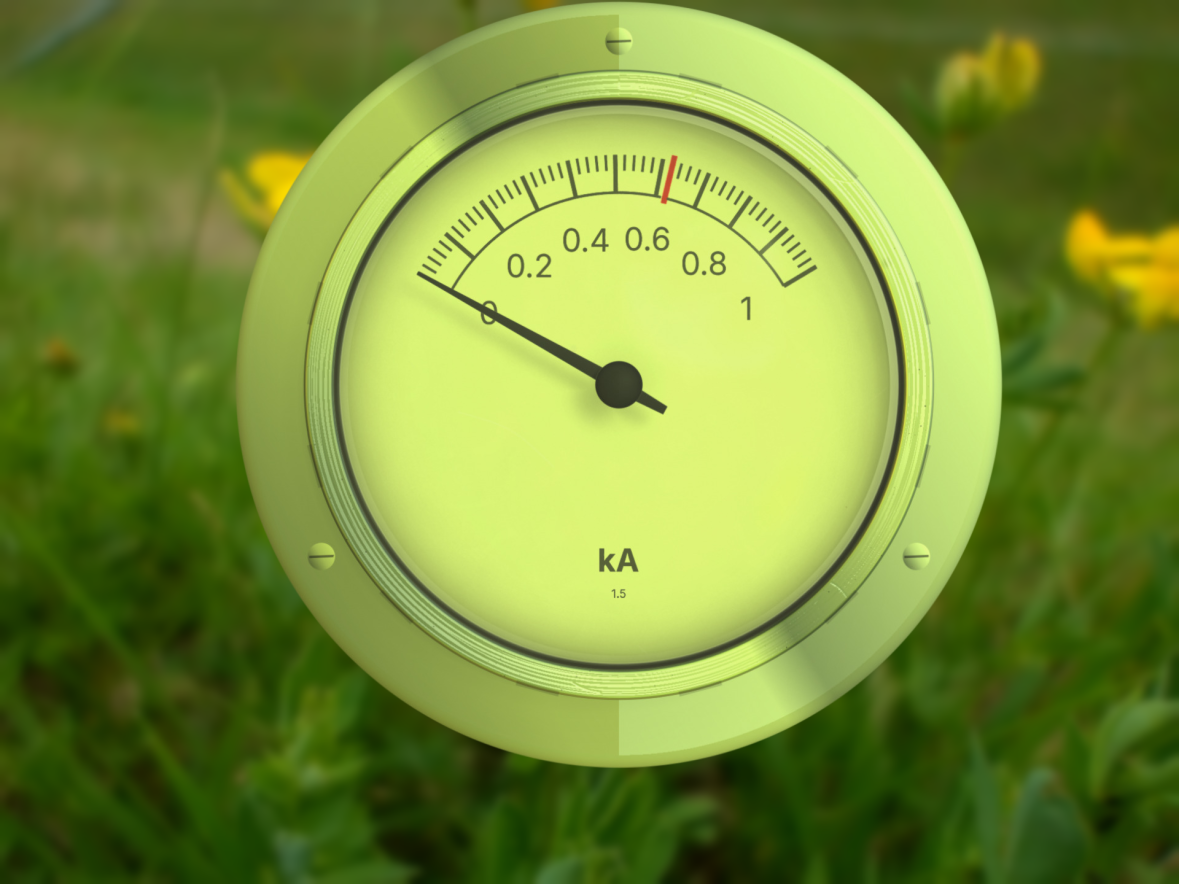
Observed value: kA 0
